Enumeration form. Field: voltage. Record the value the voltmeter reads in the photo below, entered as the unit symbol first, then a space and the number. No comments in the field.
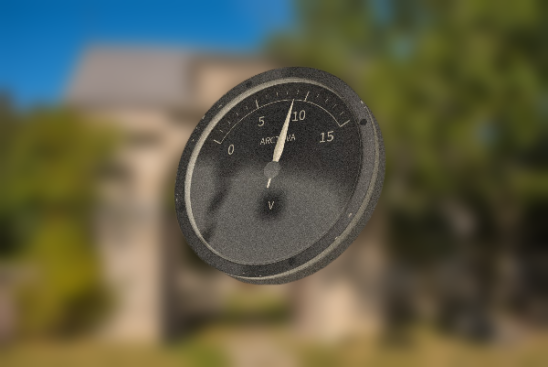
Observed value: V 9
